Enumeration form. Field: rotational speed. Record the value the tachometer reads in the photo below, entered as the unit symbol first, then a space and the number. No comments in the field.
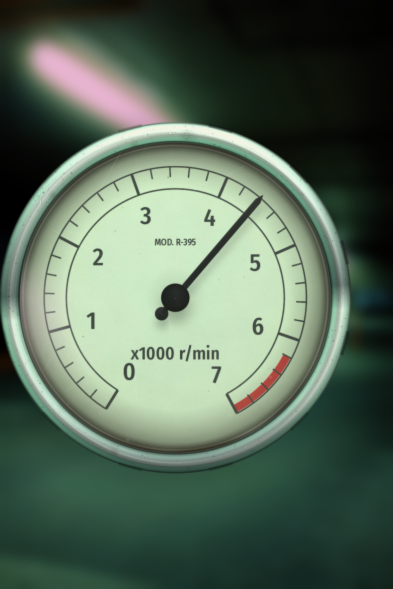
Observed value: rpm 4400
